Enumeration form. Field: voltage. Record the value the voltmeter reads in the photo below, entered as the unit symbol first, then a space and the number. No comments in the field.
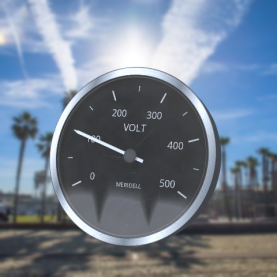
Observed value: V 100
